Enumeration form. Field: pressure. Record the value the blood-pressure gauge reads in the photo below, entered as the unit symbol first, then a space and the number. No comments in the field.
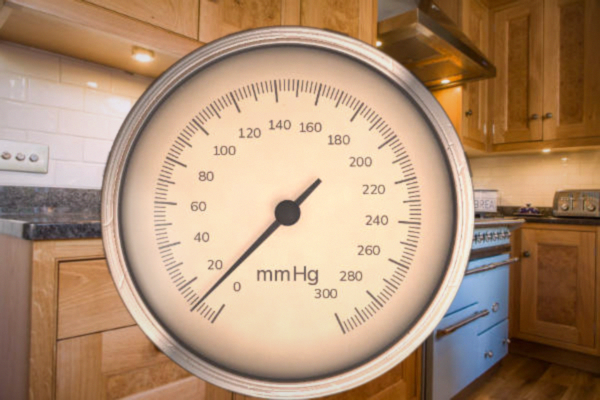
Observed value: mmHg 10
